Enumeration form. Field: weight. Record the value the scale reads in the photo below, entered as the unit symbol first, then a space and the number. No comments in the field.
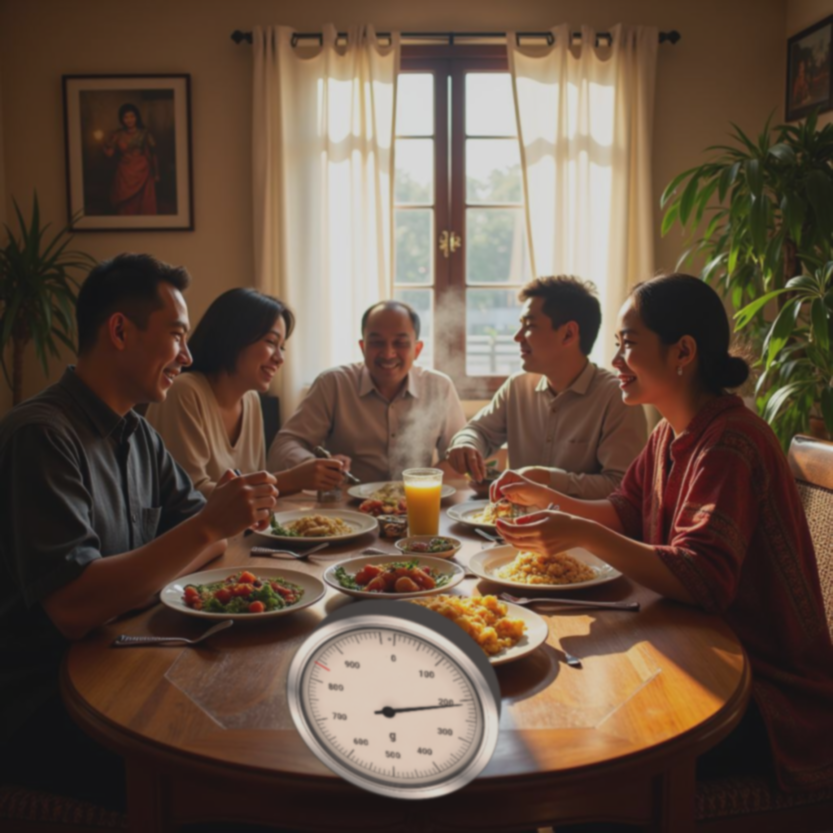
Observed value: g 200
